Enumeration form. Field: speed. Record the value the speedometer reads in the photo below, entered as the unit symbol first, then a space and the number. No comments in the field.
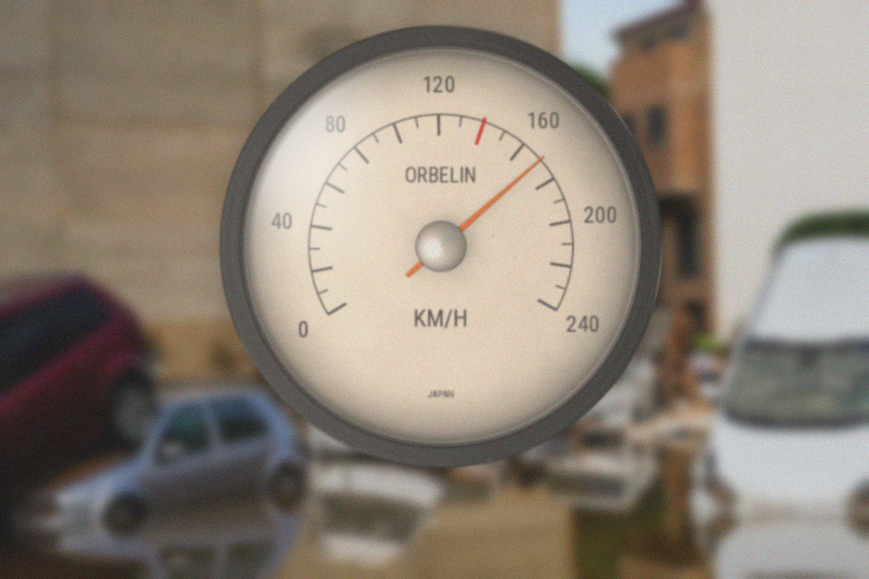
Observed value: km/h 170
